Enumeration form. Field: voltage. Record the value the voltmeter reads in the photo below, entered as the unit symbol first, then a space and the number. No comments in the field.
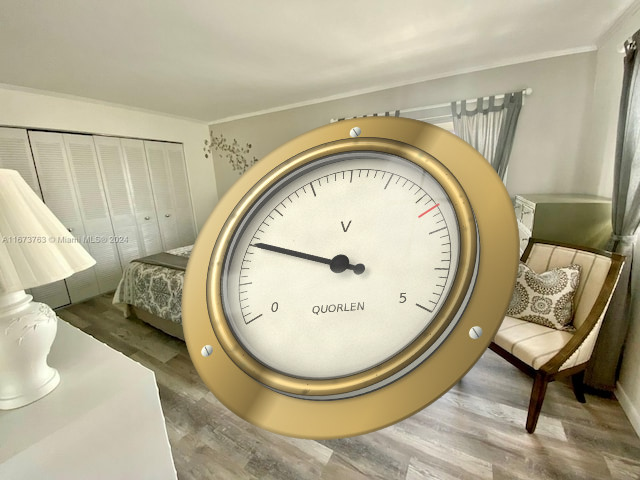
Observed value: V 1
